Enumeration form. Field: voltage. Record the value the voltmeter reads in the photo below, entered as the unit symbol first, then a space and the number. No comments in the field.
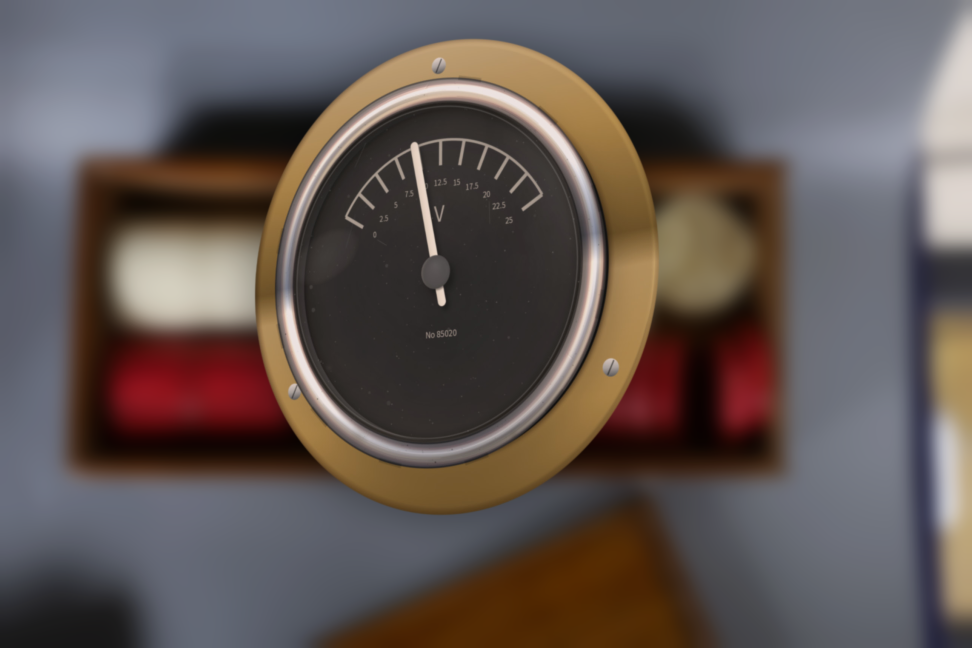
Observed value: V 10
